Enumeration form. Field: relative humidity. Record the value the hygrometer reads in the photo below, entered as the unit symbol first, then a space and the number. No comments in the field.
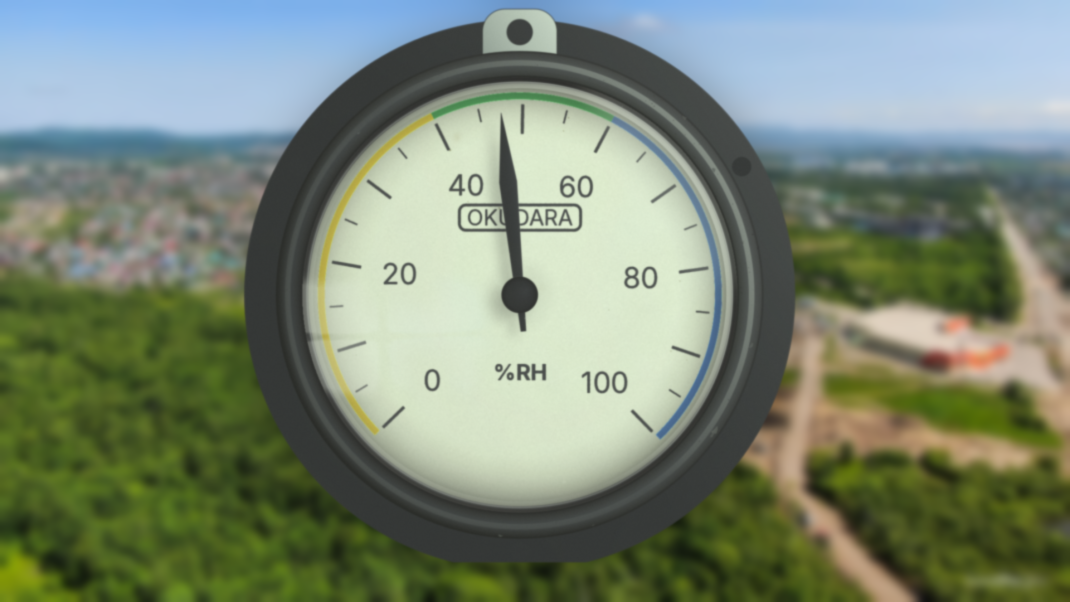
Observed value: % 47.5
